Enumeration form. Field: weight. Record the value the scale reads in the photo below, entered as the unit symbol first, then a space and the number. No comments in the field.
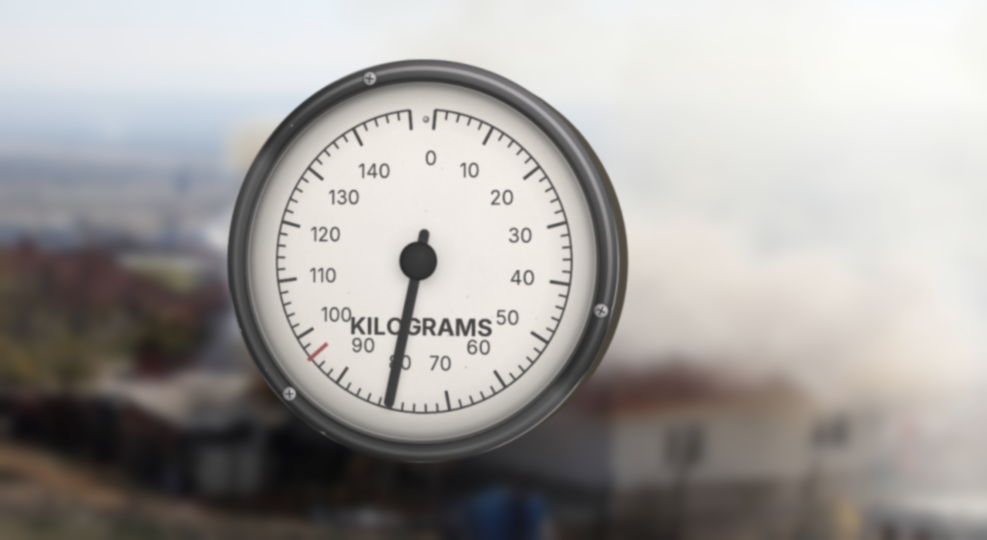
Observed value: kg 80
